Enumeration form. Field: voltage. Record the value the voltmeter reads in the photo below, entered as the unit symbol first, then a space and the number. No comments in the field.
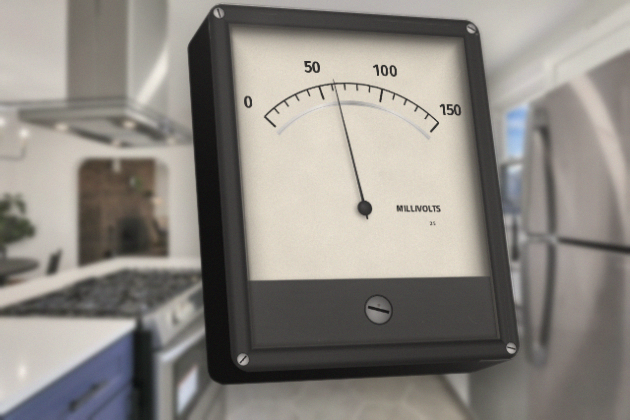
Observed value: mV 60
